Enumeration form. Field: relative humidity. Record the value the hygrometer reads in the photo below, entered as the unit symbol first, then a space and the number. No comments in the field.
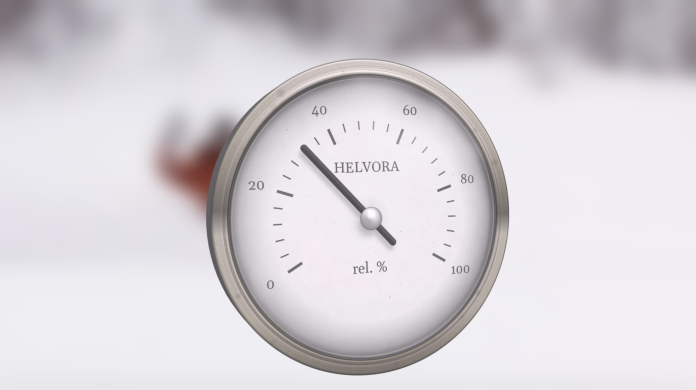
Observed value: % 32
